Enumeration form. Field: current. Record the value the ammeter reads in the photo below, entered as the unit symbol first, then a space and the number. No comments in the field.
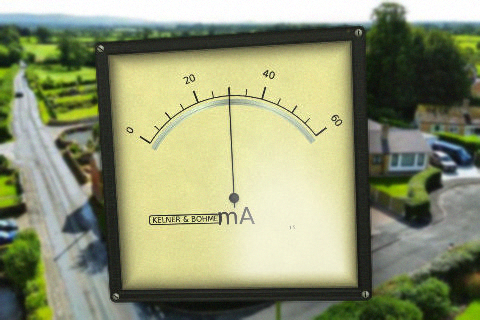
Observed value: mA 30
